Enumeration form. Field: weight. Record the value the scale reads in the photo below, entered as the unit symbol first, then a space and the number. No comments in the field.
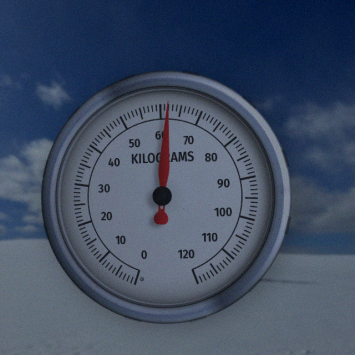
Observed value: kg 62
